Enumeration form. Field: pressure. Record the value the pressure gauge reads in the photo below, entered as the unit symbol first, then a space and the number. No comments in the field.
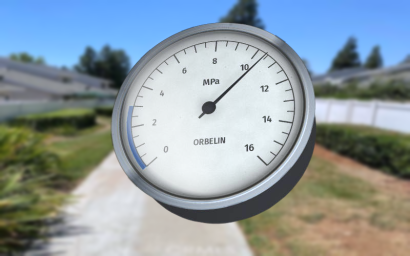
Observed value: MPa 10.5
